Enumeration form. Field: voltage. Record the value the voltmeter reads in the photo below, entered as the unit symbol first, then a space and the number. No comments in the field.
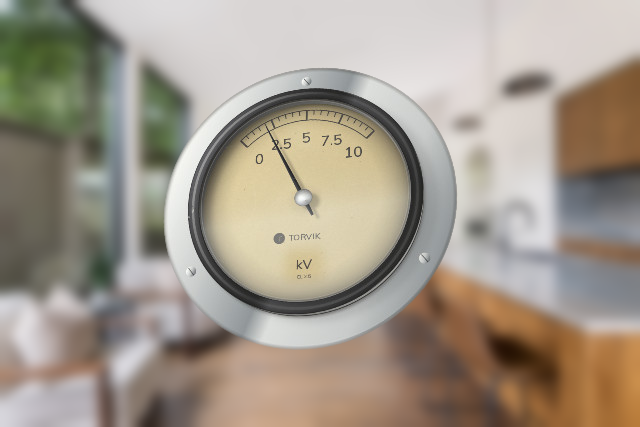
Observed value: kV 2
